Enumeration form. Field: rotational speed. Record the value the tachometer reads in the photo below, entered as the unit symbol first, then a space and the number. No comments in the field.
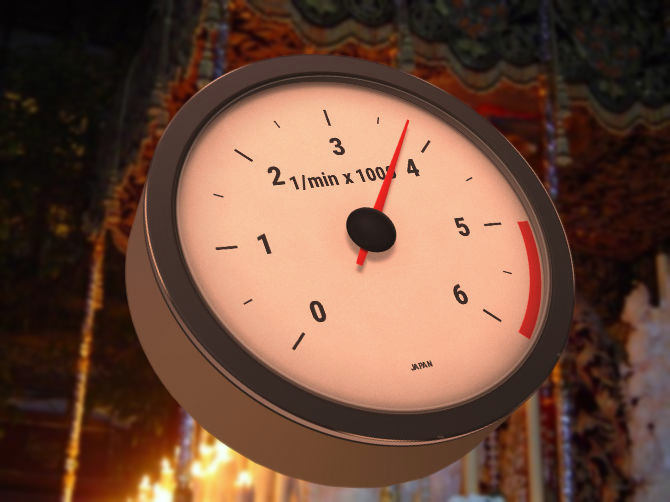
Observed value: rpm 3750
